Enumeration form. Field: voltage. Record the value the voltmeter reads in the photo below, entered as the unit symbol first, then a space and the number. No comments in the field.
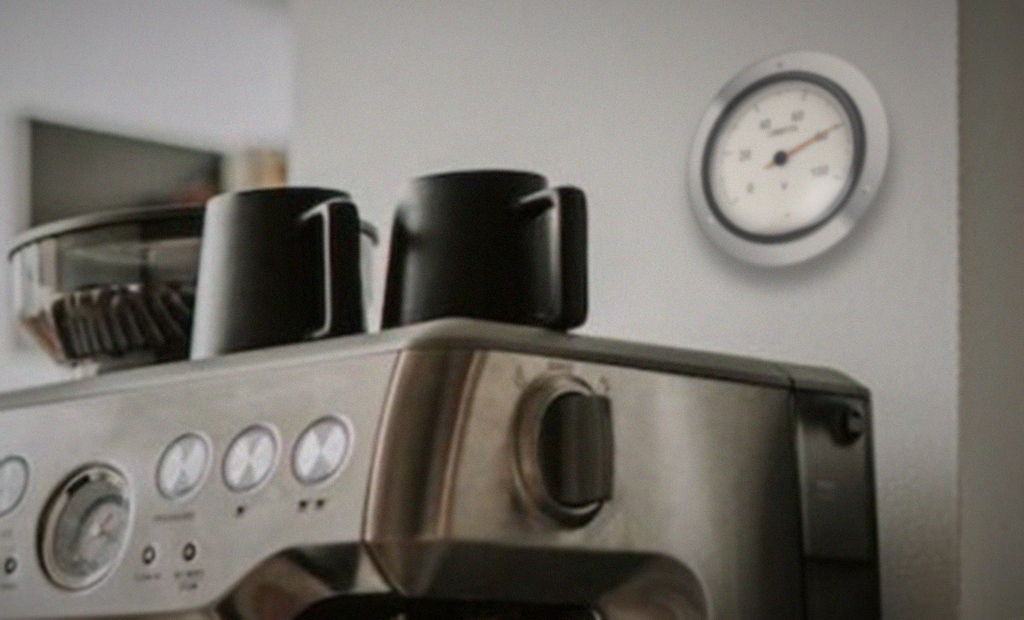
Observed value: V 80
